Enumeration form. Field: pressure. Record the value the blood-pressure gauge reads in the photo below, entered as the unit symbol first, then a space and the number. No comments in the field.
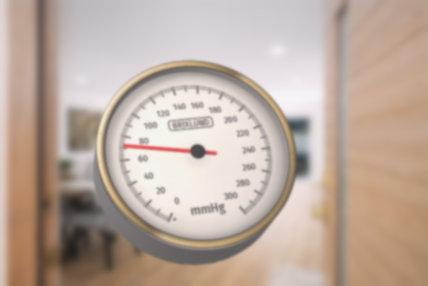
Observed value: mmHg 70
